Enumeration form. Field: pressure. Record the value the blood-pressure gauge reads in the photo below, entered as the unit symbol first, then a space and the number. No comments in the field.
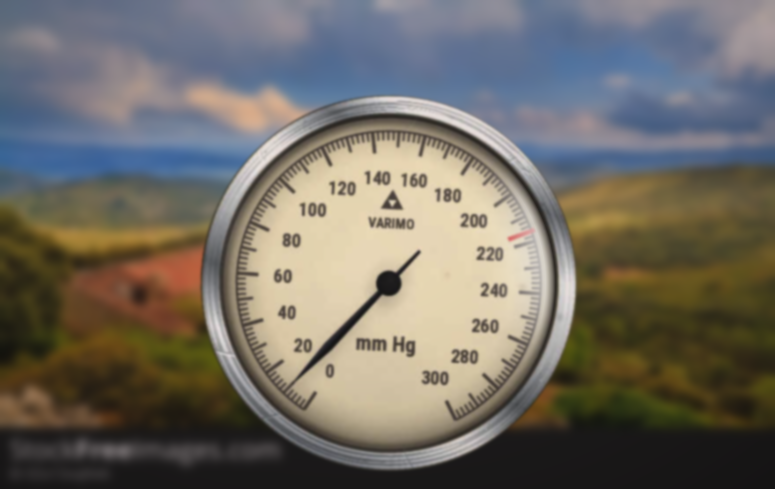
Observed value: mmHg 10
